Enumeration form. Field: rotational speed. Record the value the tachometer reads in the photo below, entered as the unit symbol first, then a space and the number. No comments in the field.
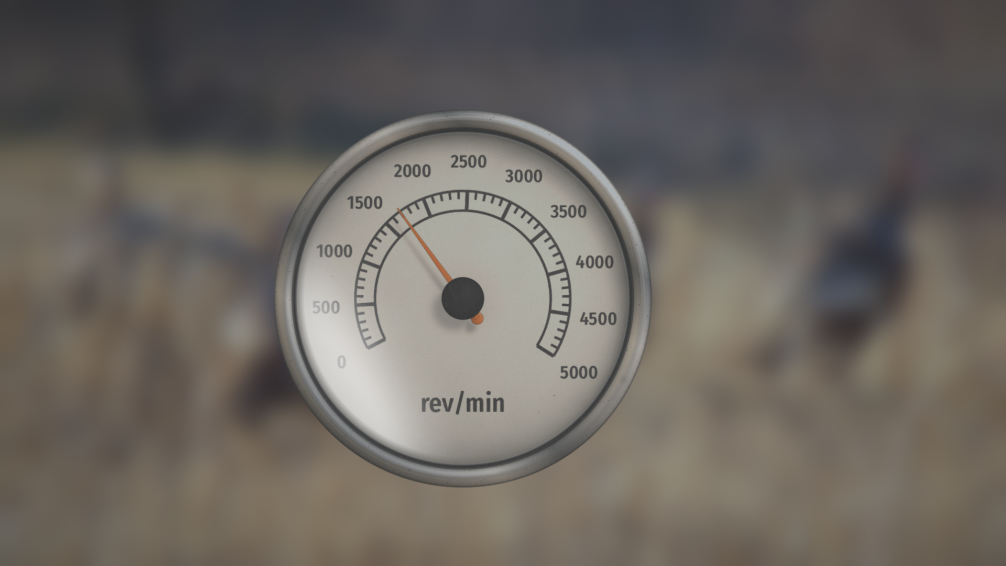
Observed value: rpm 1700
